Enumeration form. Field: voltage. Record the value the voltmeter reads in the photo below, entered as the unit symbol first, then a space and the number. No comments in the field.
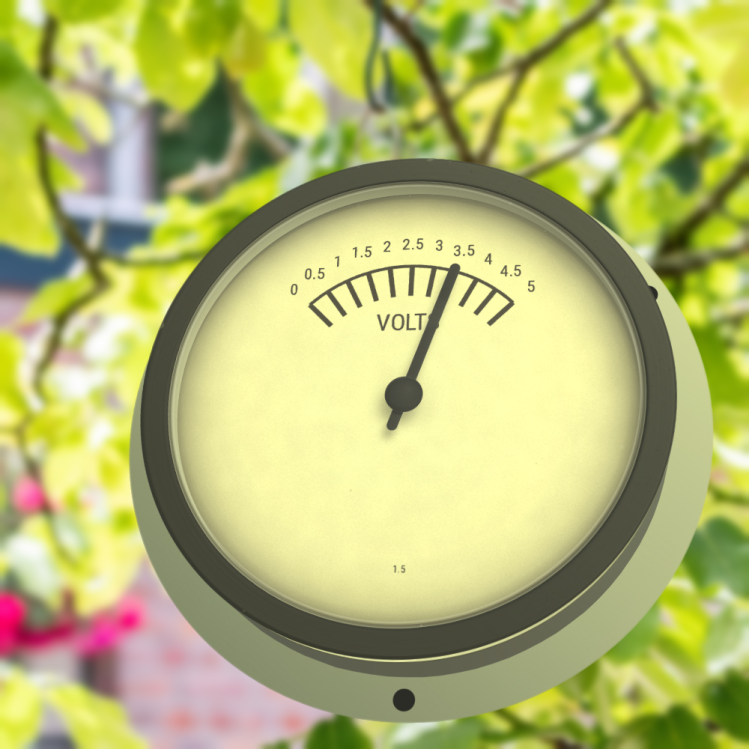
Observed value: V 3.5
